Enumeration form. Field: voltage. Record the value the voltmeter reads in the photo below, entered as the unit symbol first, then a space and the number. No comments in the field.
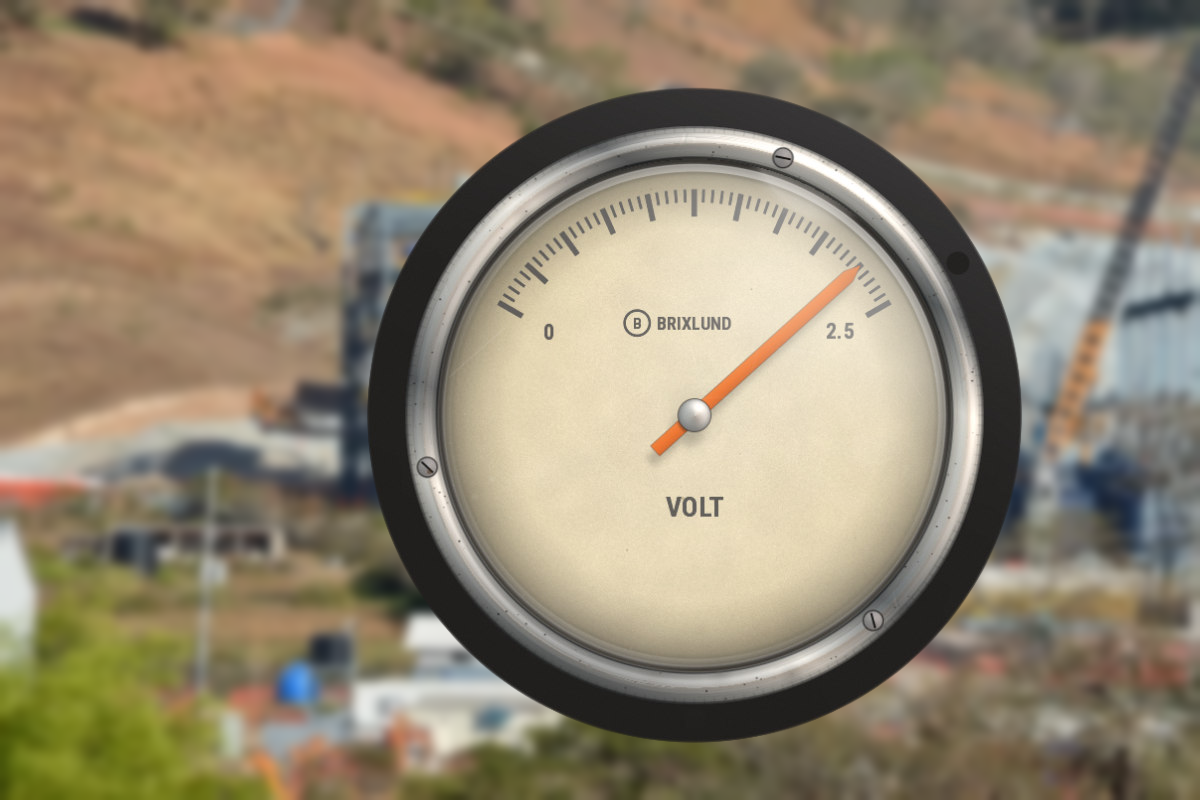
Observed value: V 2.25
